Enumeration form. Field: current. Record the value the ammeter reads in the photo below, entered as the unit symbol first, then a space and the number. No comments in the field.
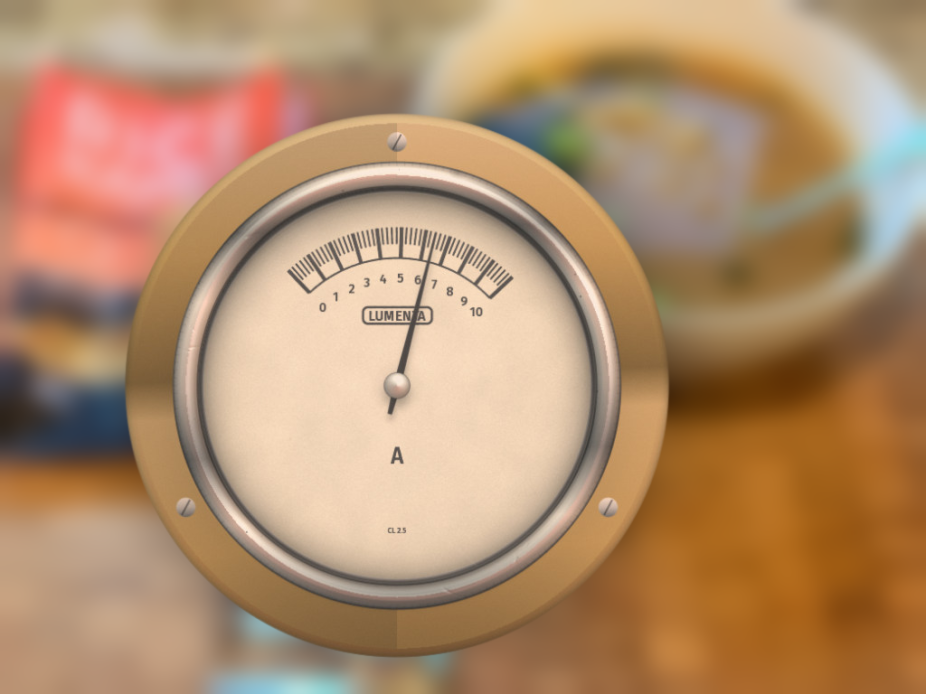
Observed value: A 6.4
